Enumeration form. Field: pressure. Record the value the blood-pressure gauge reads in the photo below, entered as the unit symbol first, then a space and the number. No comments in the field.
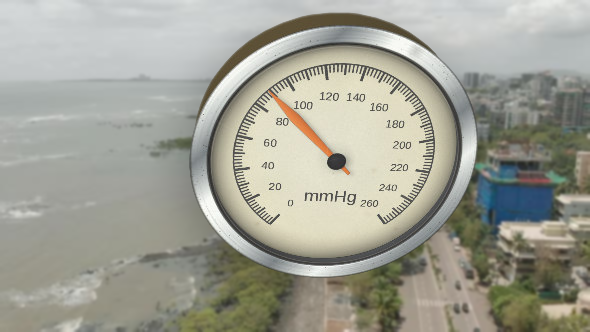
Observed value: mmHg 90
